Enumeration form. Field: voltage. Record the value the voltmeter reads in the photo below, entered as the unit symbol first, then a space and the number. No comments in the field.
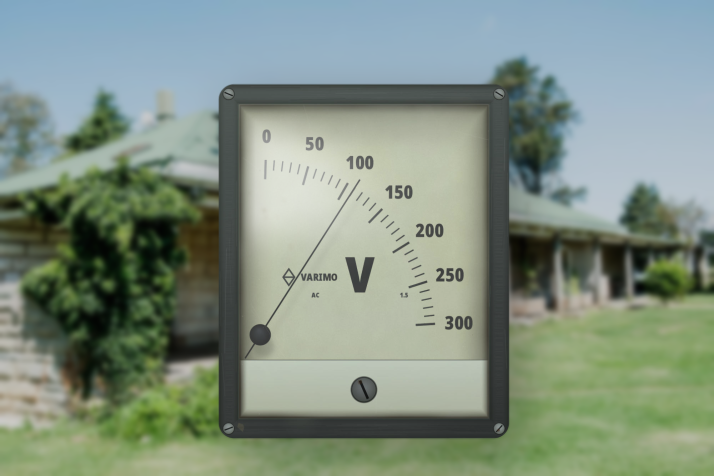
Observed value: V 110
